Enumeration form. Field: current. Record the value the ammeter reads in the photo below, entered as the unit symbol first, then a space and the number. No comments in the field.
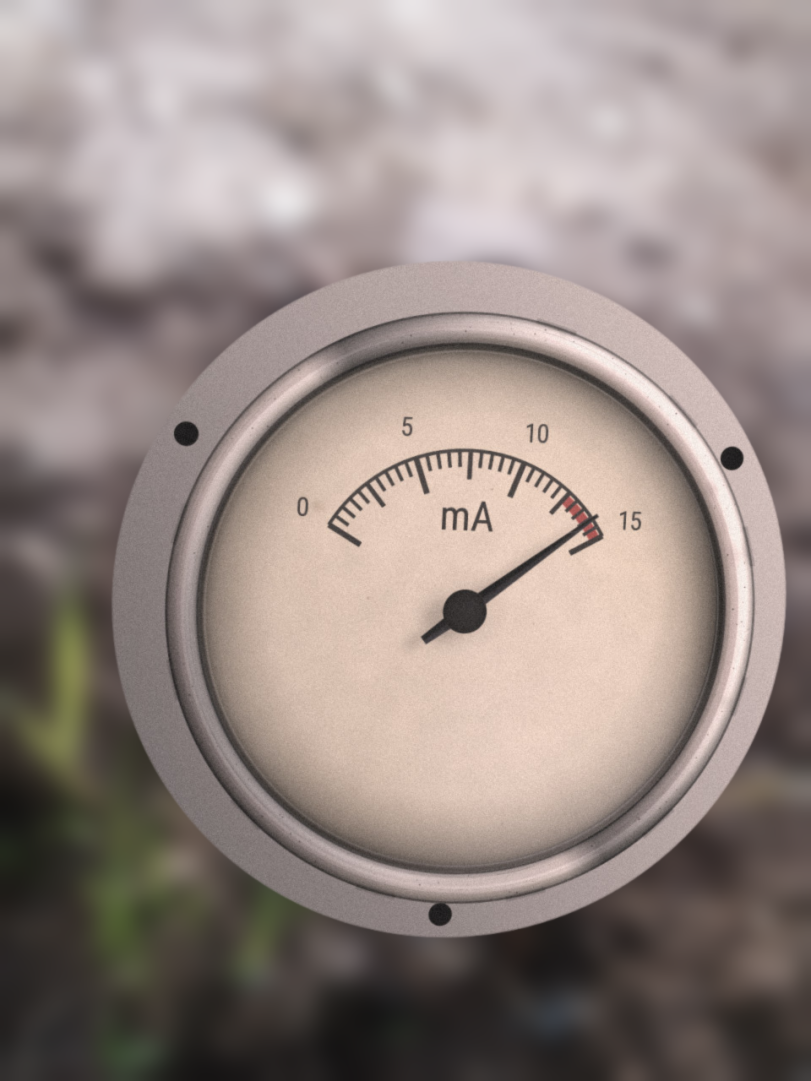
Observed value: mA 14
